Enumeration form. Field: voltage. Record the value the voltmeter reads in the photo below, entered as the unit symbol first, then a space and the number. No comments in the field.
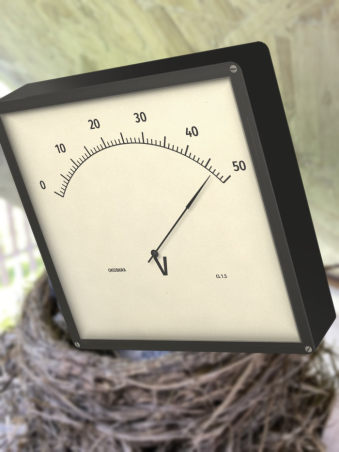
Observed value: V 47
